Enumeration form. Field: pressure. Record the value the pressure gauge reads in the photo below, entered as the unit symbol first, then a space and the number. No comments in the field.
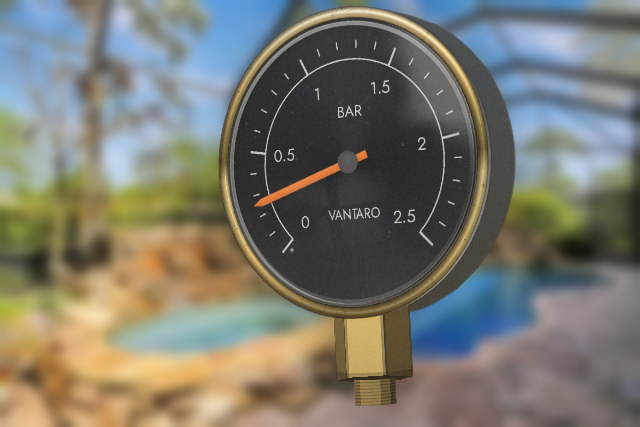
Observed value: bar 0.25
